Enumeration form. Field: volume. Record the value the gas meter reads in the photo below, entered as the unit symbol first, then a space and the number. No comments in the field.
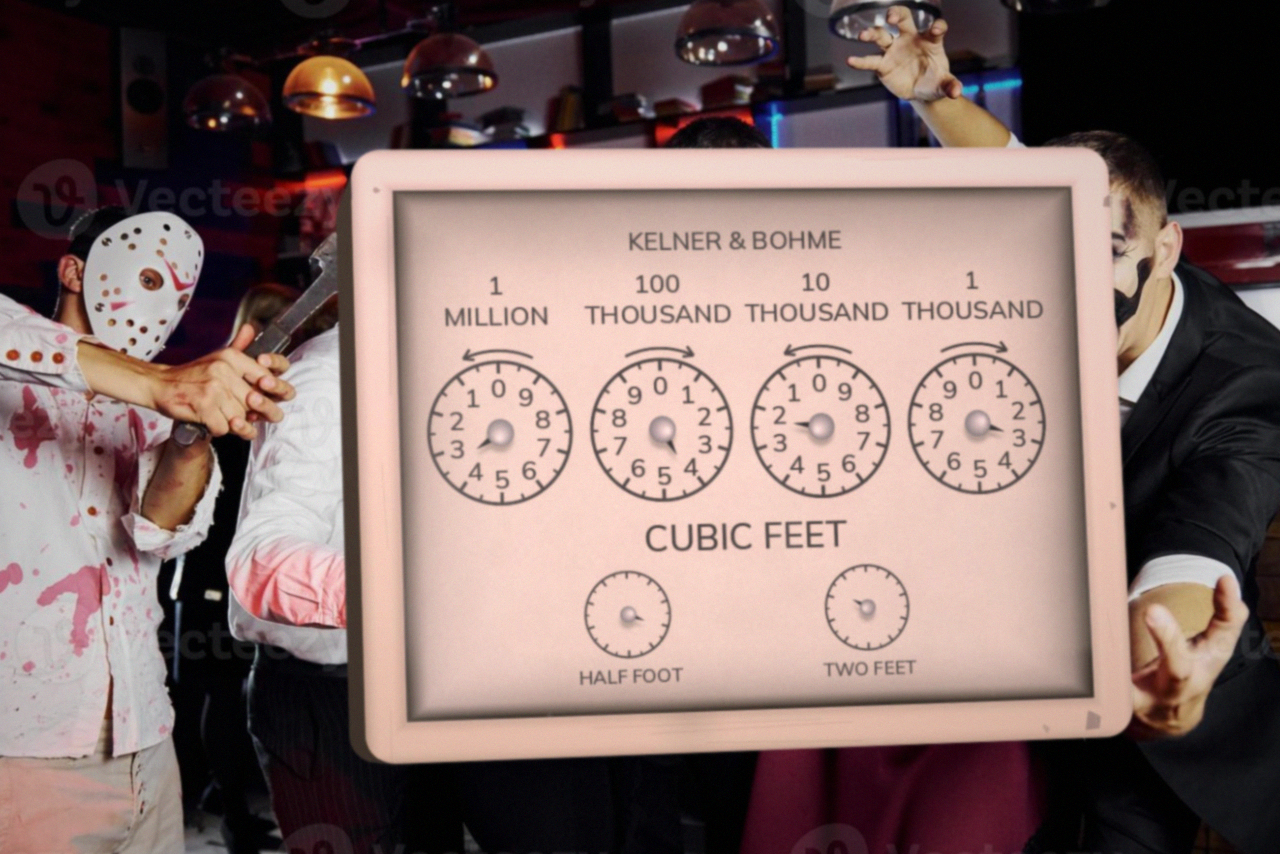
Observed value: ft³ 342300
